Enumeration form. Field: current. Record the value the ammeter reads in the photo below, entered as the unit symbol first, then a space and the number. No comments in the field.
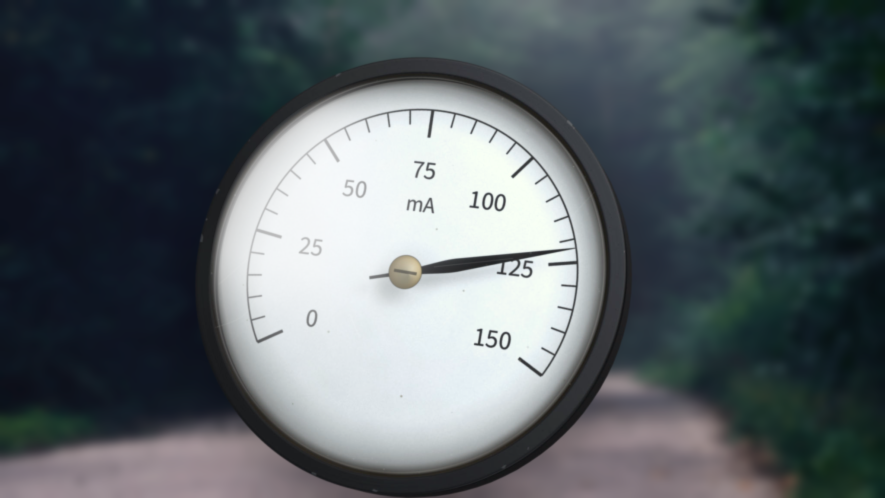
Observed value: mA 122.5
